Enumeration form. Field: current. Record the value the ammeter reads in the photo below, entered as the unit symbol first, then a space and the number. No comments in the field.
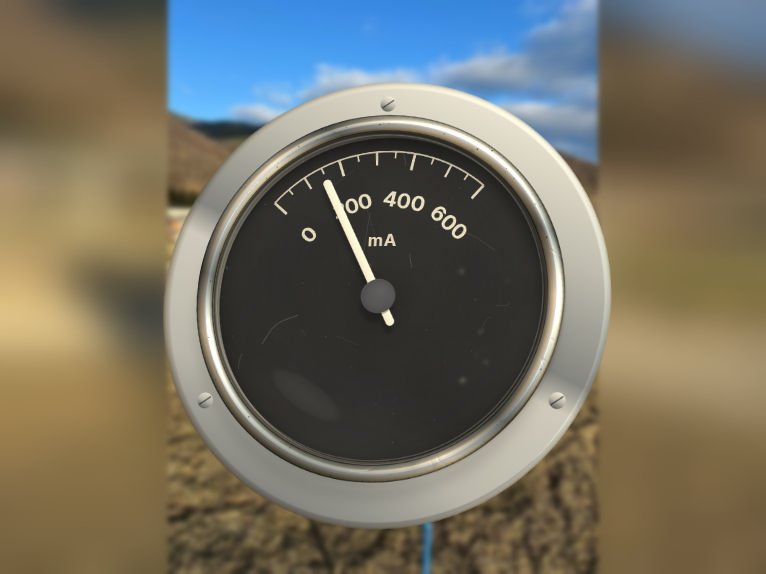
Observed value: mA 150
